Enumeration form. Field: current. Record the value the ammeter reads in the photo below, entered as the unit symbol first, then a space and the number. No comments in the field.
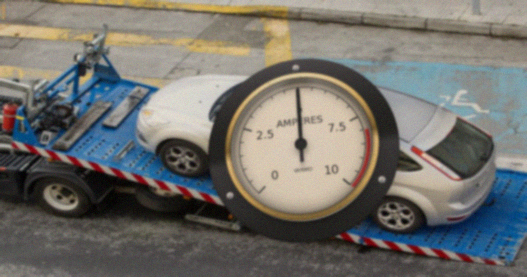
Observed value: A 5
